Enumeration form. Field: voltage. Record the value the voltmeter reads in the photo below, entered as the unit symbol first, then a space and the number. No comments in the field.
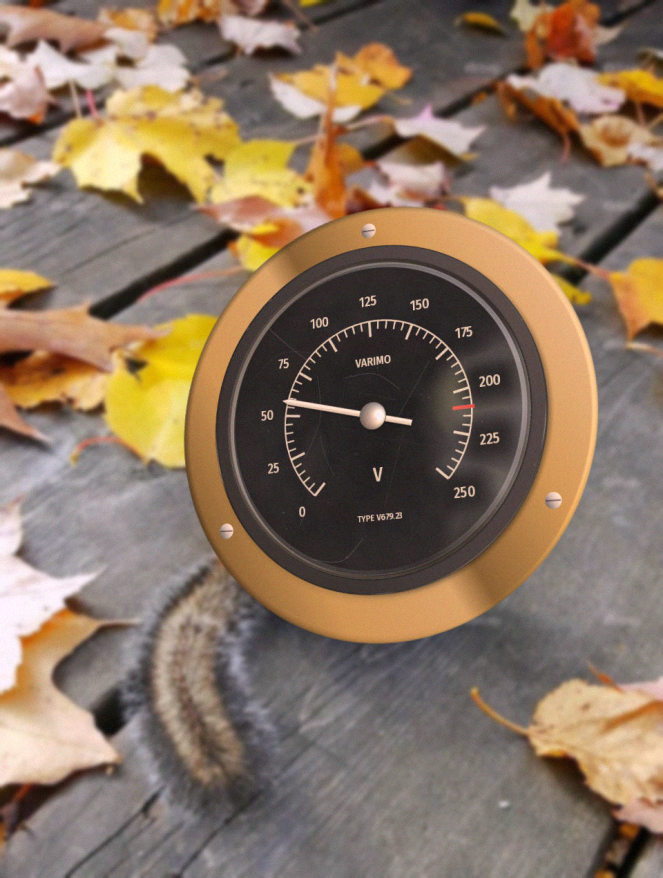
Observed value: V 57.5
